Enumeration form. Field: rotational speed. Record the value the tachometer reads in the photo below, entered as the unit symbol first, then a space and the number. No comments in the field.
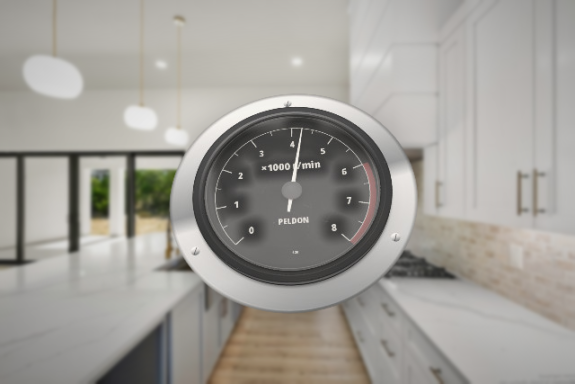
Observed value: rpm 4250
